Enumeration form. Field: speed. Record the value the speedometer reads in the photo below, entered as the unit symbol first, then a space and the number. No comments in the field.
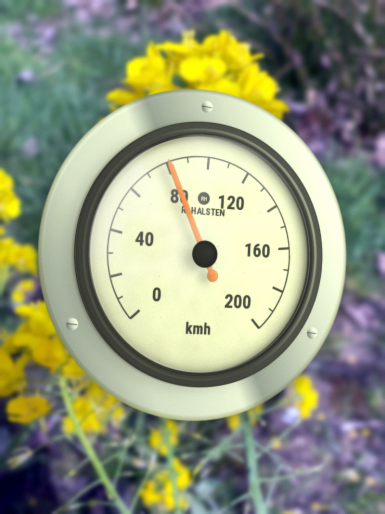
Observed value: km/h 80
